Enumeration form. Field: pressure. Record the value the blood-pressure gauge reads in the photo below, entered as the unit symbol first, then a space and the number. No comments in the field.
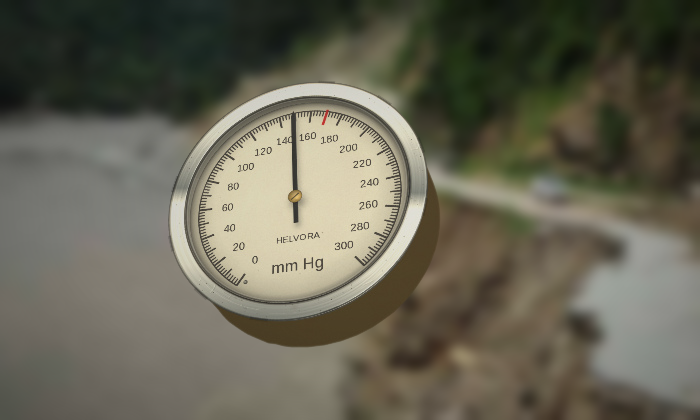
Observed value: mmHg 150
